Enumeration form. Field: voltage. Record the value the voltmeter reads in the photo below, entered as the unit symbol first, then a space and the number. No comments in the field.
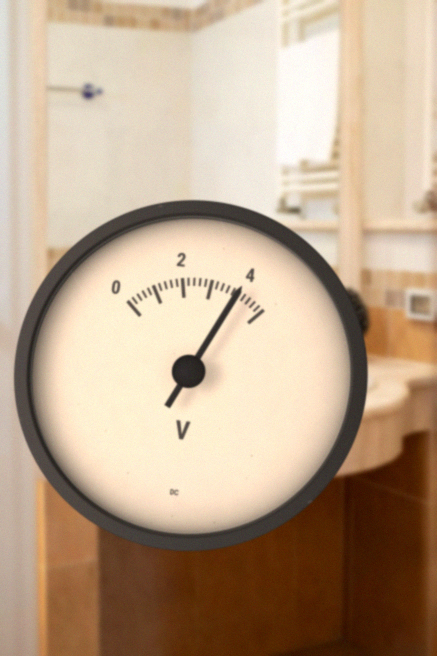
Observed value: V 4
